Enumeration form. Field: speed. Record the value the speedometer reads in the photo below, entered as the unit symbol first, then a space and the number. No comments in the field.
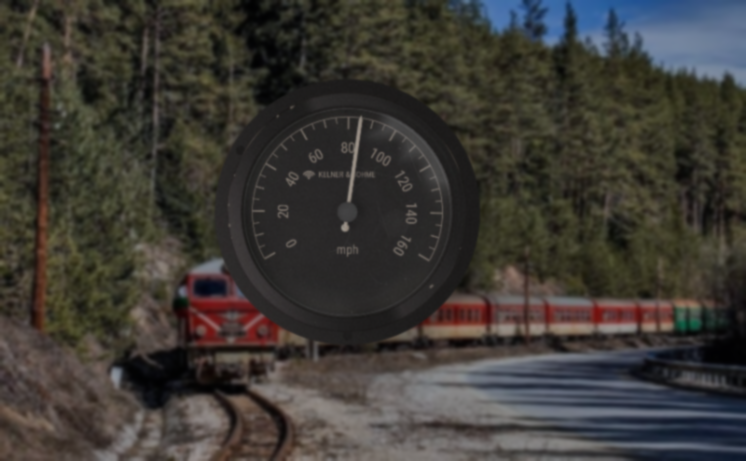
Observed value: mph 85
